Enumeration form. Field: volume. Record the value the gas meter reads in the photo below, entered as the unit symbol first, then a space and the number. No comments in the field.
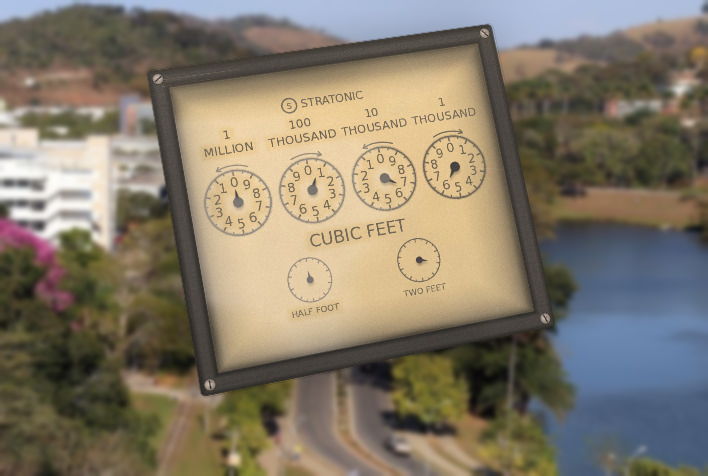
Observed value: ft³ 6600
